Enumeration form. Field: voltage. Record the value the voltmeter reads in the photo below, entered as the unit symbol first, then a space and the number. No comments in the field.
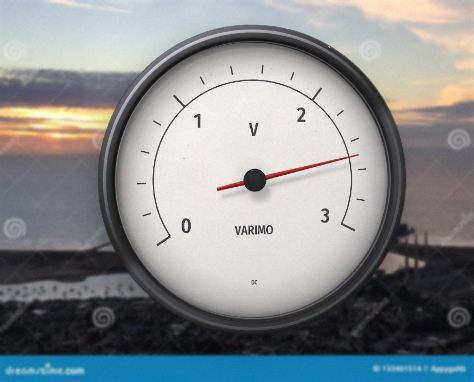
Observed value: V 2.5
